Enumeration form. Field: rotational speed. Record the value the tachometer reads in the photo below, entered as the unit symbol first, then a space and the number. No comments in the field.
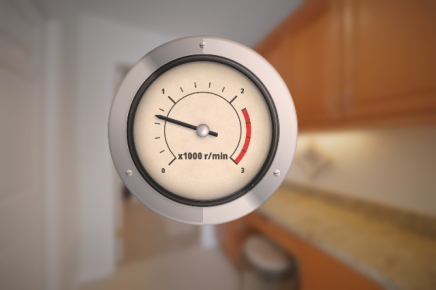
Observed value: rpm 700
